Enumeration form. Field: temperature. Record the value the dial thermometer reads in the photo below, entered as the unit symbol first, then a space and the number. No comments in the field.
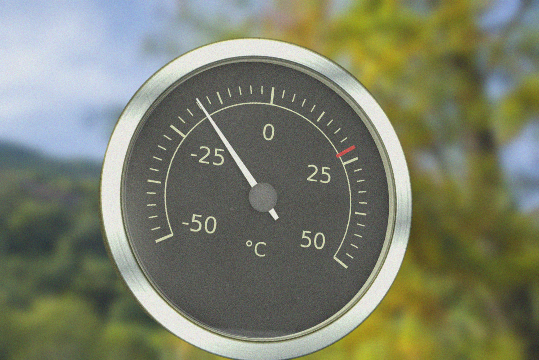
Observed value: °C -17.5
